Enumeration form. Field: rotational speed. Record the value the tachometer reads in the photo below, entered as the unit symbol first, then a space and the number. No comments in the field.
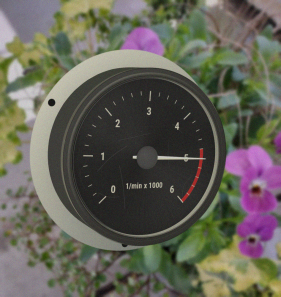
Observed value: rpm 5000
